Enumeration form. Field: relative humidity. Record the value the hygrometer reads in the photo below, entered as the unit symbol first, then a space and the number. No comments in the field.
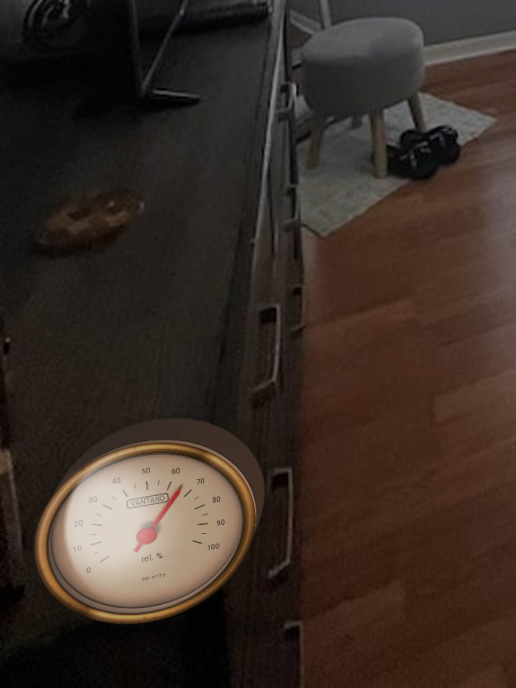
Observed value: % 65
